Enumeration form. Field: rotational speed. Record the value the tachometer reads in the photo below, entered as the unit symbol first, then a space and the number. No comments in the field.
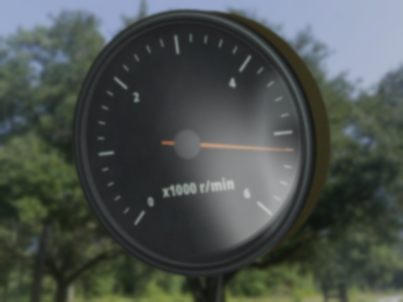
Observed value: rpm 5200
